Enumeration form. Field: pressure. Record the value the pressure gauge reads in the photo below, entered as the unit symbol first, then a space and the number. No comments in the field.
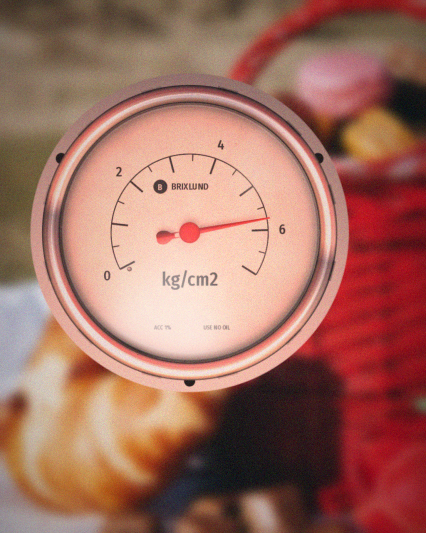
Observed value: kg/cm² 5.75
